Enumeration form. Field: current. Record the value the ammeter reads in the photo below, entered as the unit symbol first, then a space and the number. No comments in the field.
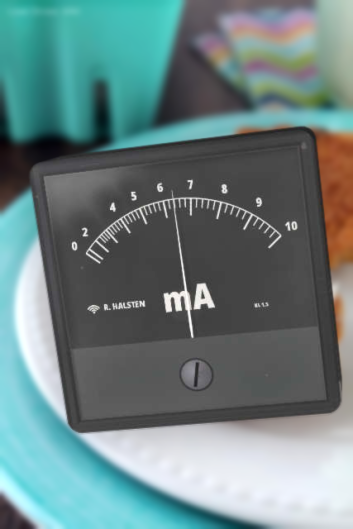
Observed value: mA 6.4
